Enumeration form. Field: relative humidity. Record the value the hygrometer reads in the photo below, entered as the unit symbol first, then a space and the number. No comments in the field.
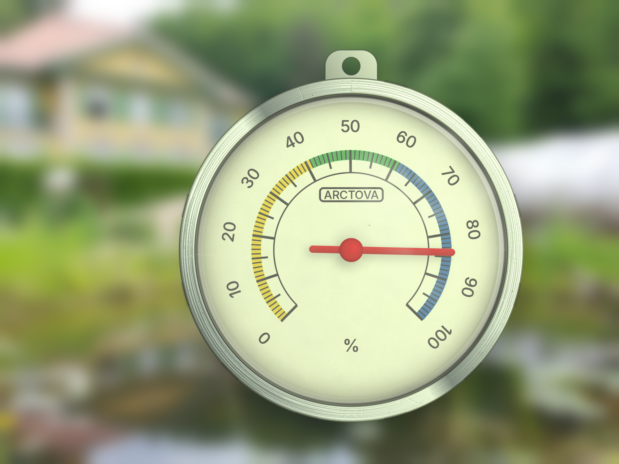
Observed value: % 84
